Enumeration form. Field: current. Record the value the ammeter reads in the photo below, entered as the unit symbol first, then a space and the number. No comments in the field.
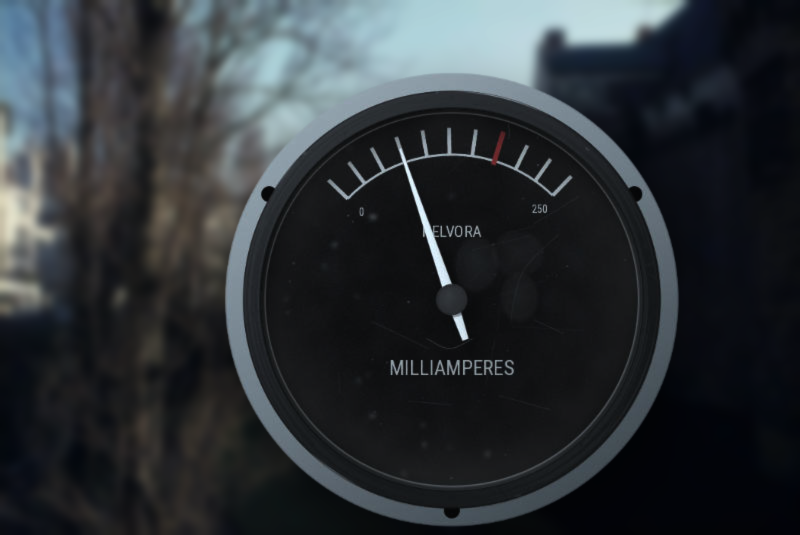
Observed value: mA 75
